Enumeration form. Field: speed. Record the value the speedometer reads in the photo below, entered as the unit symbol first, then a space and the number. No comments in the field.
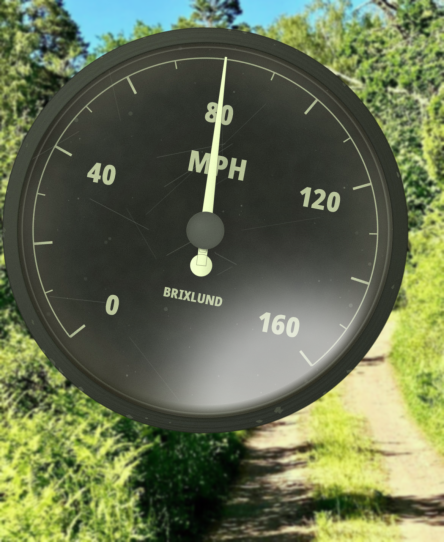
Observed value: mph 80
